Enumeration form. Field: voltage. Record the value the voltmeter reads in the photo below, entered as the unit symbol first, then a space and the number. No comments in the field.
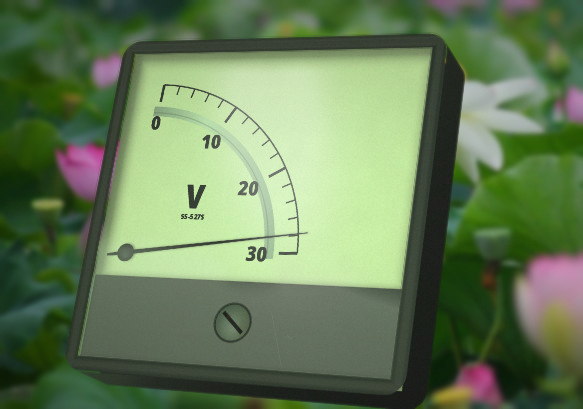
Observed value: V 28
